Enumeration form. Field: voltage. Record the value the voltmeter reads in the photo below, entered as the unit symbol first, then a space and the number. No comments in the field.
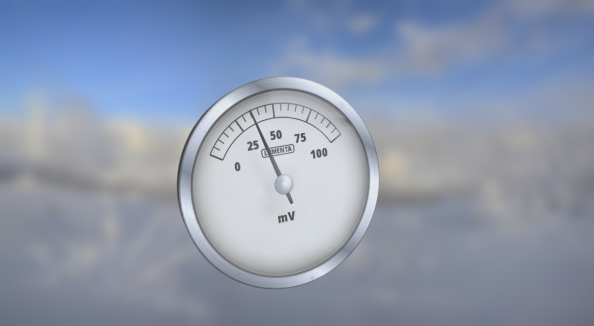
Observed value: mV 35
